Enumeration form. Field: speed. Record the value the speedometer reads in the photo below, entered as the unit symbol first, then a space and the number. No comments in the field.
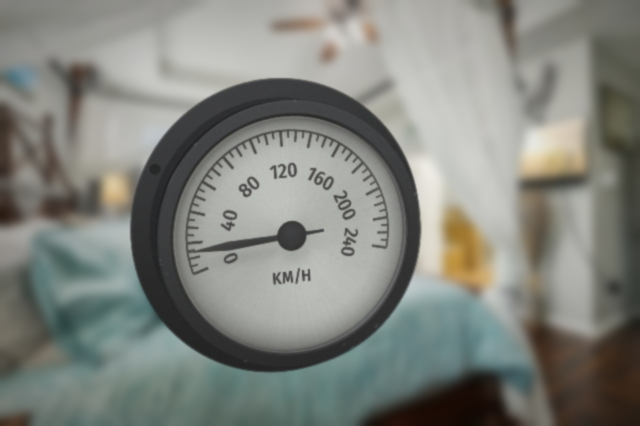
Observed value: km/h 15
